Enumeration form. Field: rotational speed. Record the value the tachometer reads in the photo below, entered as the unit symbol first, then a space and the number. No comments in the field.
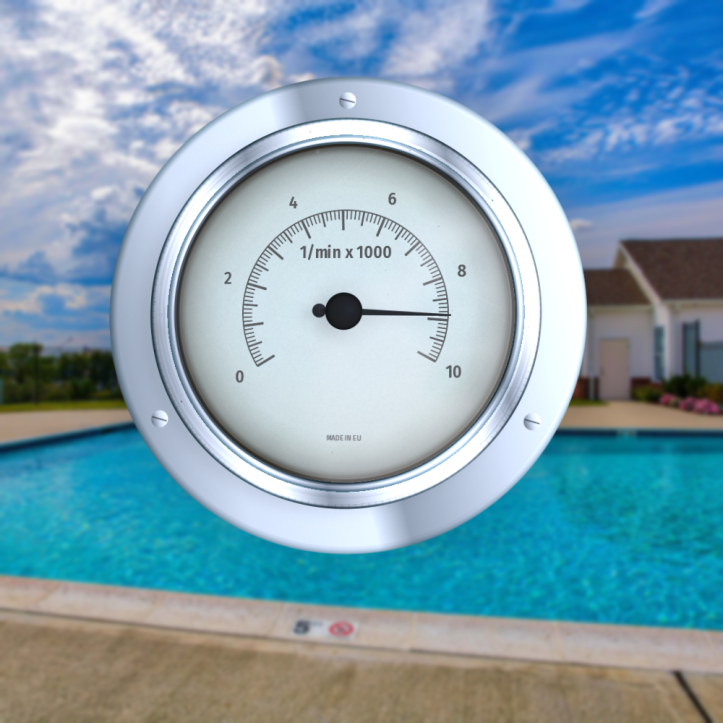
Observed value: rpm 8900
